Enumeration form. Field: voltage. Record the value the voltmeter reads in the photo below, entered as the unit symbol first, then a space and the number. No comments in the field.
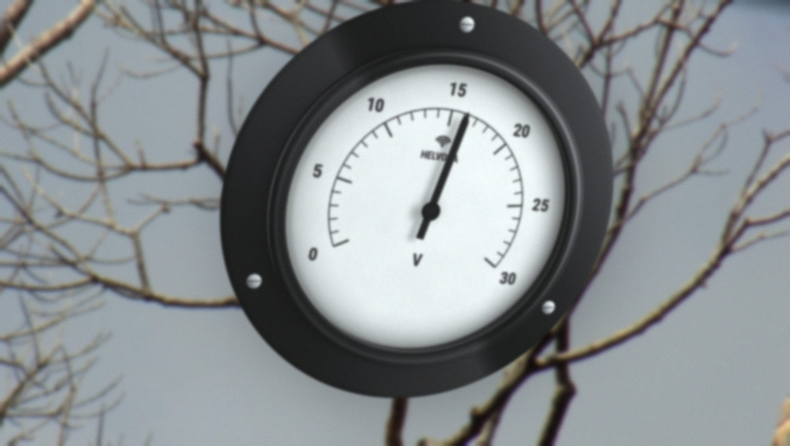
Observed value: V 16
